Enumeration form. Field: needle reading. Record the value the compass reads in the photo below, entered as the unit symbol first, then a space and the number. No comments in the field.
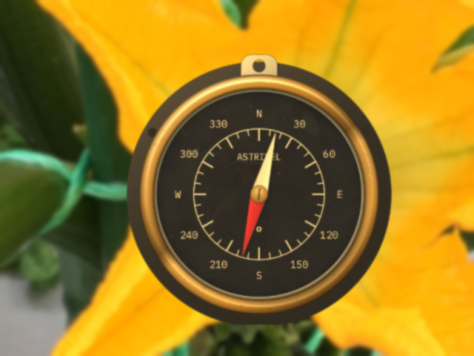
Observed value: ° 195
